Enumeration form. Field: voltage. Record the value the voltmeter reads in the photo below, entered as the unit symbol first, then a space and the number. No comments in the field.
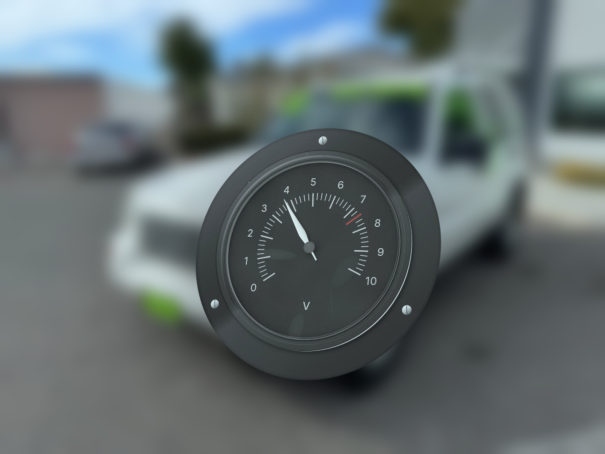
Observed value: V 3.8
